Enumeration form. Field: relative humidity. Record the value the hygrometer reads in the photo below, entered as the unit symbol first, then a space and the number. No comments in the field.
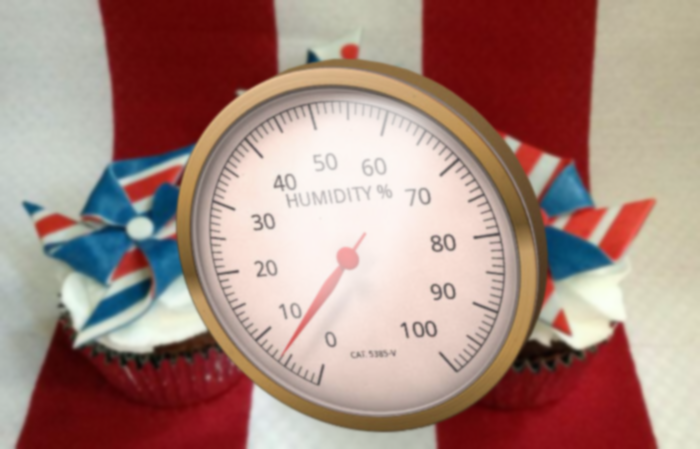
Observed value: % 6
